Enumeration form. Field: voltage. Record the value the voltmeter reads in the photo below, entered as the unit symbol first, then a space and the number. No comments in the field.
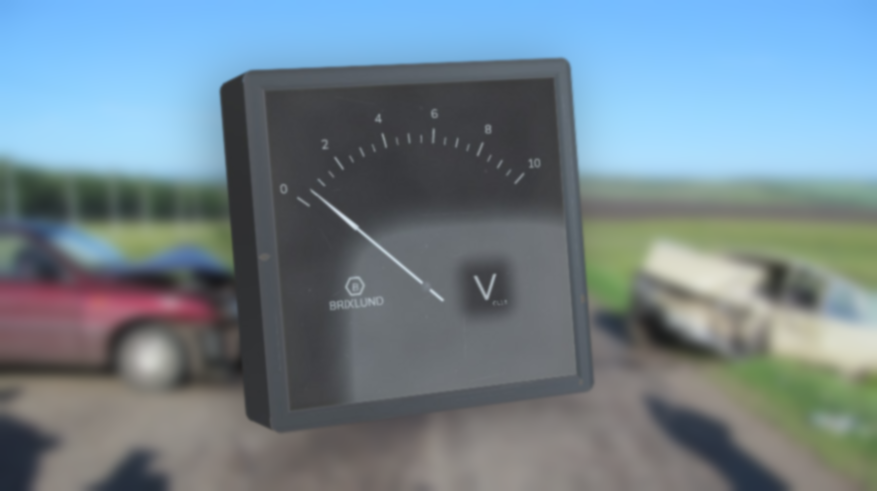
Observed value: V 0.5
